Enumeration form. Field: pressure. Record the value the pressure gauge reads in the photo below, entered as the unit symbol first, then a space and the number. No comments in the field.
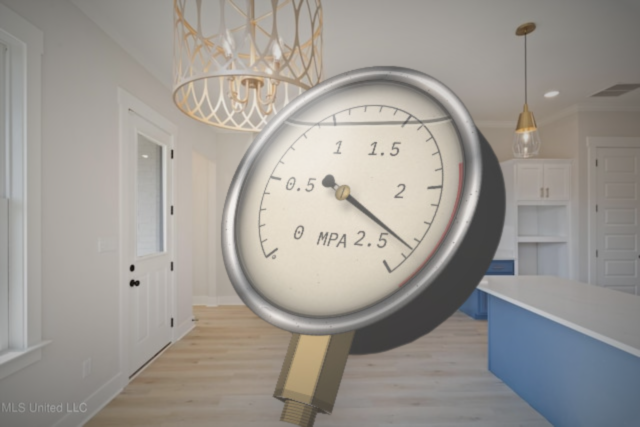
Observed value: MPa 2.35
